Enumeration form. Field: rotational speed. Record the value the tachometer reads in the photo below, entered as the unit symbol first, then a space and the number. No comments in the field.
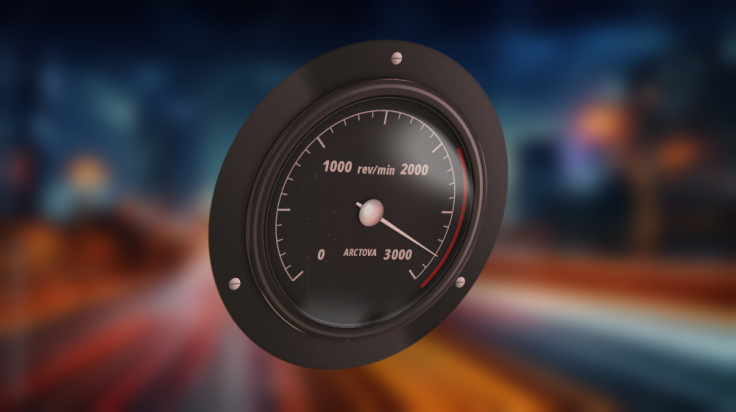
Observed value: rpm 2800
